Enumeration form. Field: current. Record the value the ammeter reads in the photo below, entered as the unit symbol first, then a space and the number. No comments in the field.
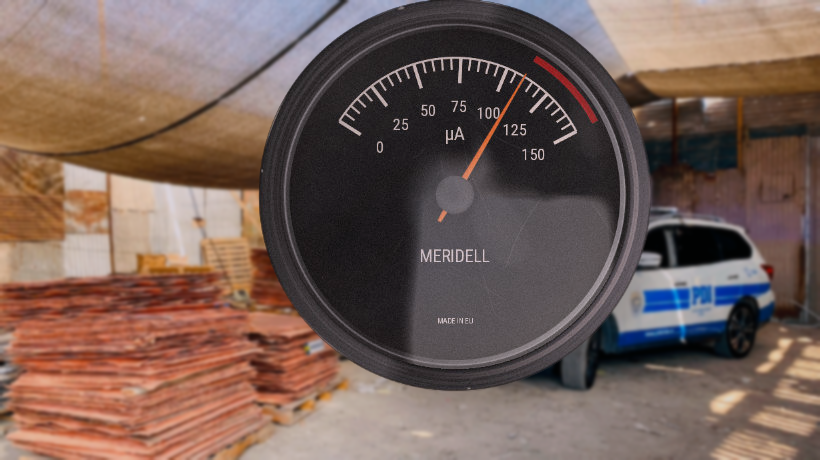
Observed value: µA 110
